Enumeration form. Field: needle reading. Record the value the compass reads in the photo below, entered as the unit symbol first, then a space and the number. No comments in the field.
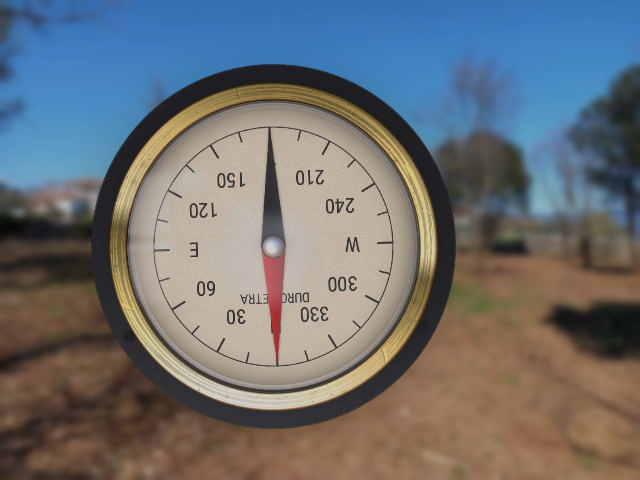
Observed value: ° 0
